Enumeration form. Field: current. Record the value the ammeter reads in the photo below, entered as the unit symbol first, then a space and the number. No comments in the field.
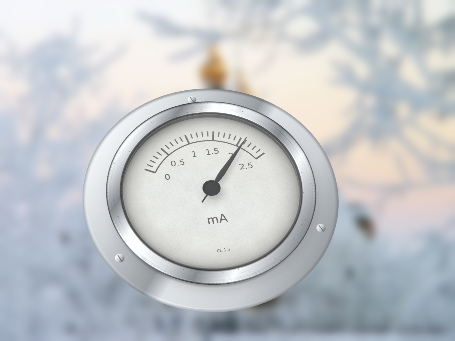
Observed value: mA 2.1
